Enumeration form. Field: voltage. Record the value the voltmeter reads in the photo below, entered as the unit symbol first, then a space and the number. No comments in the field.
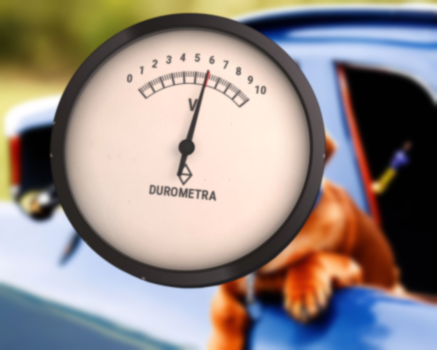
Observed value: V 6
